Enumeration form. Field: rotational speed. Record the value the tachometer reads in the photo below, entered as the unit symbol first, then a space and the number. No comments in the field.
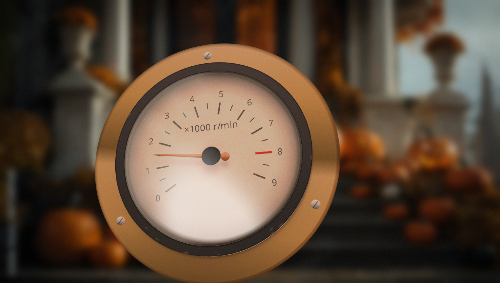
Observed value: rpm 1500
